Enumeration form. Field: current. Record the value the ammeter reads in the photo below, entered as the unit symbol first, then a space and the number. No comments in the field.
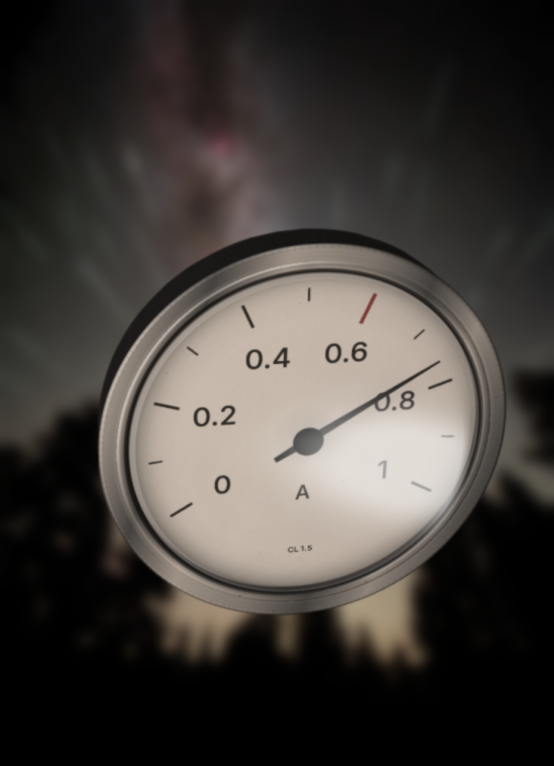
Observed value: A 0.75
